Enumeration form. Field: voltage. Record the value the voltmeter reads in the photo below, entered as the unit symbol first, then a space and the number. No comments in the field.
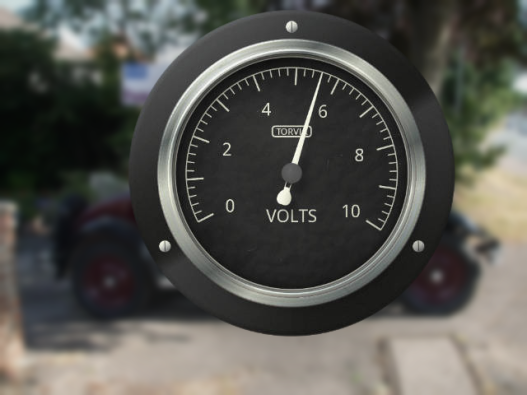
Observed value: V 5.6
